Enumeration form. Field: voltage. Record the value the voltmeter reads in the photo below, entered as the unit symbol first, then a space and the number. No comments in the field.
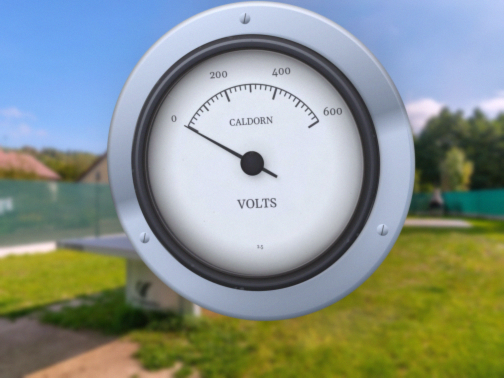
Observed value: V 0
